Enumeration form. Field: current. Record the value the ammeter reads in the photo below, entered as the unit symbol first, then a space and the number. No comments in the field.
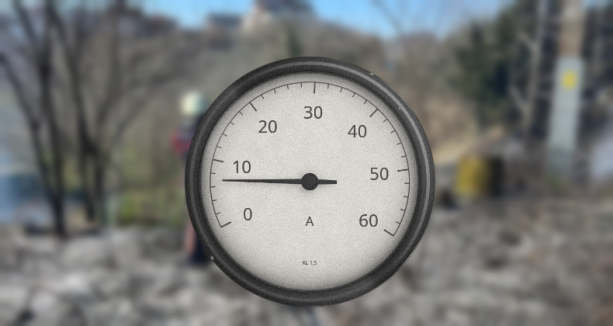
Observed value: A 7
